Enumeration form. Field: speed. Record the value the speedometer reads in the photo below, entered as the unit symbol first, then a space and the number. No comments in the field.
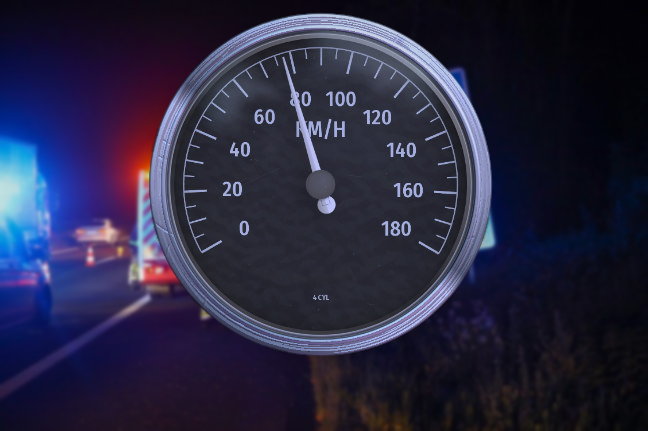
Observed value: km/h 77.5
